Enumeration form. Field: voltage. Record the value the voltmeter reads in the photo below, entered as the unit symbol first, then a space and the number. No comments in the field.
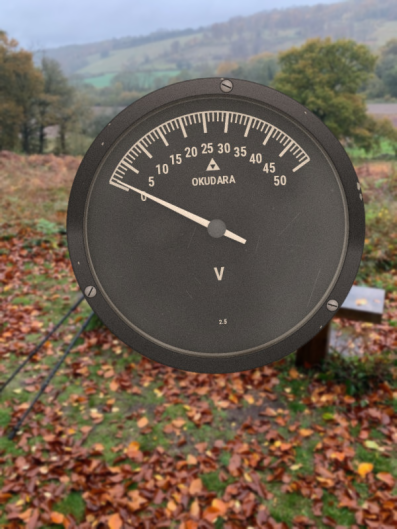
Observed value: V 1
